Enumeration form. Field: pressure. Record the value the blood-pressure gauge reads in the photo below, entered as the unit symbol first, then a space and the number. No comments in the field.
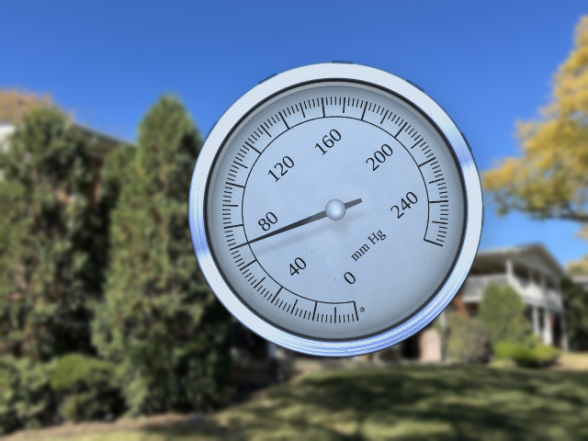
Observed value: mmHg 70
